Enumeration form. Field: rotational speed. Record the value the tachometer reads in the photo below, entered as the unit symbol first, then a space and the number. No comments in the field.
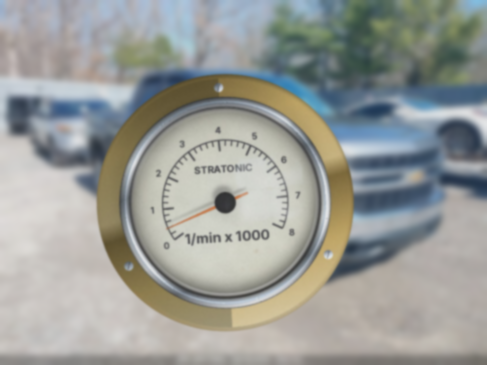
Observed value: rpm 400
